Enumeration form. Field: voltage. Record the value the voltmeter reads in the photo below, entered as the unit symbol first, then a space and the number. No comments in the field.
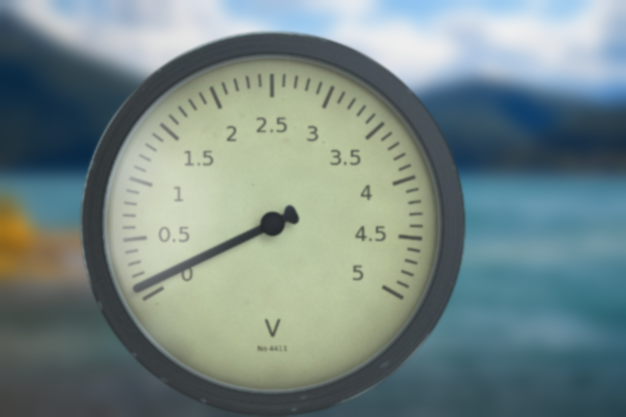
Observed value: V 0.1
